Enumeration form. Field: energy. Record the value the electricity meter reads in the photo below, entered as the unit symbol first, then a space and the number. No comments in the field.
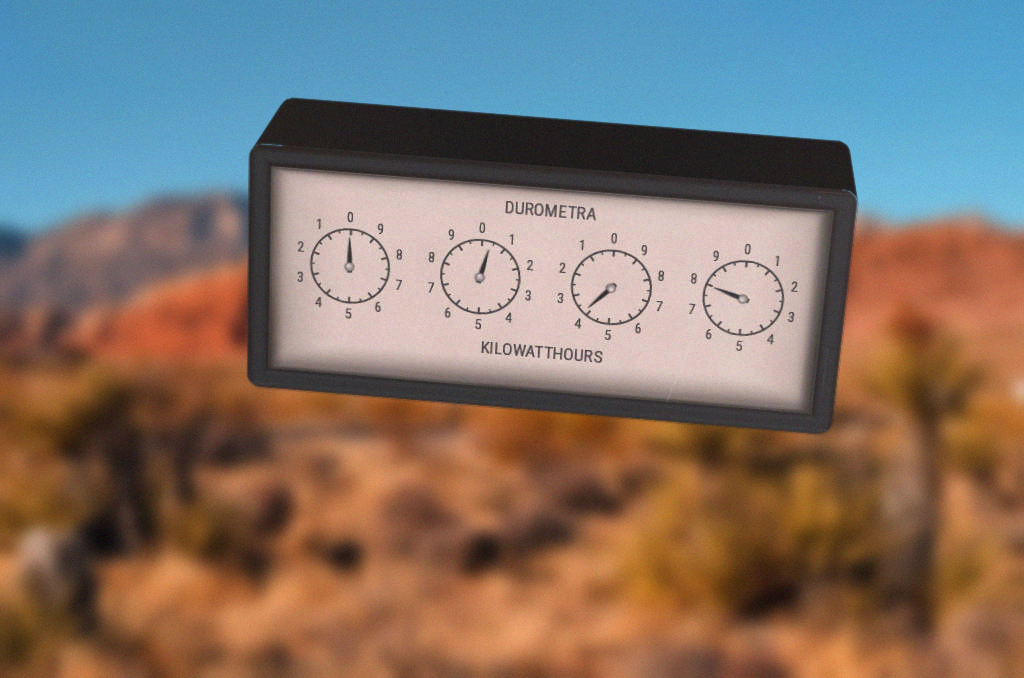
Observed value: kWh 38
